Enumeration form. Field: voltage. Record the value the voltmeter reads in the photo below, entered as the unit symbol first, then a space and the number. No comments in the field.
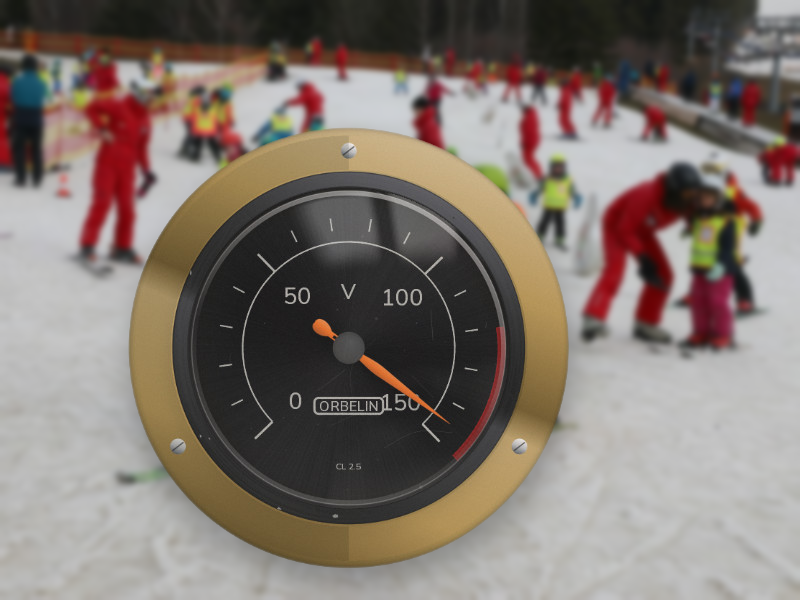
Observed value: V 145
